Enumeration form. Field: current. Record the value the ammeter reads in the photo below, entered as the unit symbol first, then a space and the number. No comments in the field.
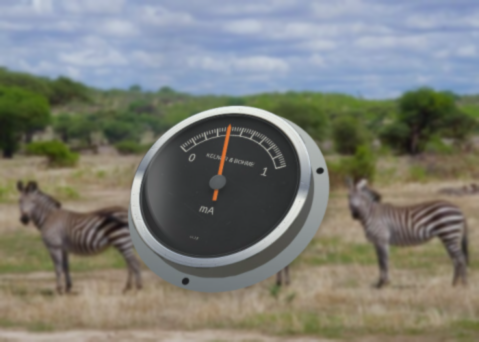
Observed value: mA 0.4
